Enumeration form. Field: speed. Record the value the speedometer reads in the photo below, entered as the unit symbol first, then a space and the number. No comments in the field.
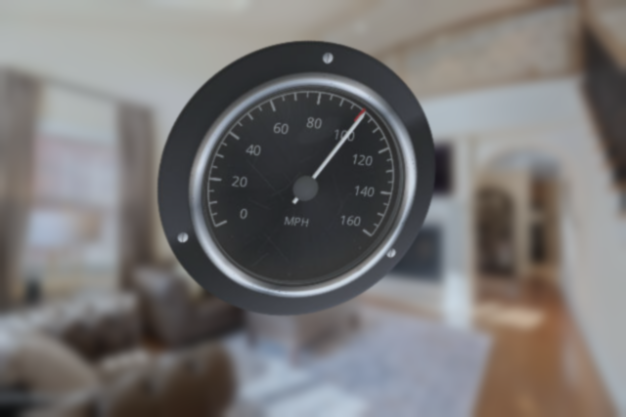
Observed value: mph 100
